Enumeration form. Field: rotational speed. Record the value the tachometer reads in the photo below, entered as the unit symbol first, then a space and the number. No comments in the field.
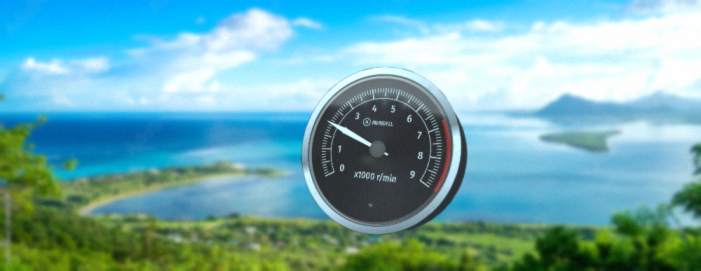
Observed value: rpm 2000
